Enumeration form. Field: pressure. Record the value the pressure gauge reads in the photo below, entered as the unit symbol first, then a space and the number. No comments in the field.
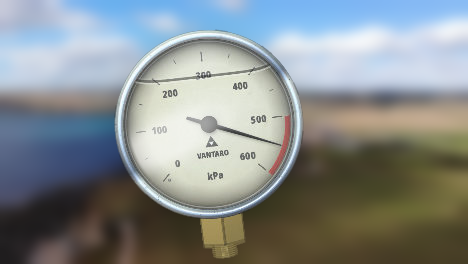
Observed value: kPa 550
